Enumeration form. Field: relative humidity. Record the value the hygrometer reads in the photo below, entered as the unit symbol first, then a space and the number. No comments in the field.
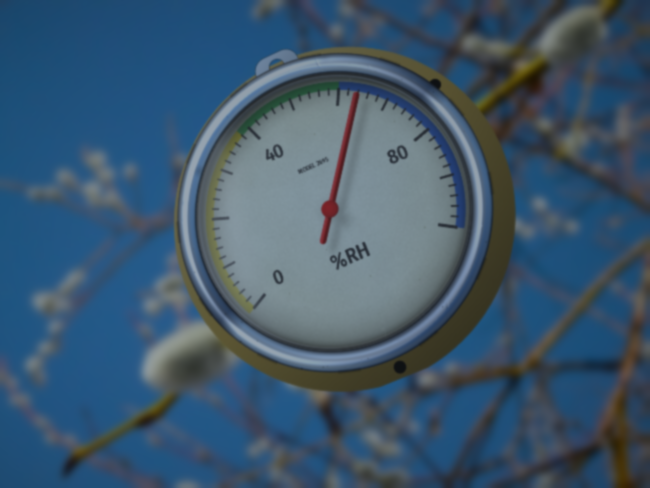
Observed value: % 64
